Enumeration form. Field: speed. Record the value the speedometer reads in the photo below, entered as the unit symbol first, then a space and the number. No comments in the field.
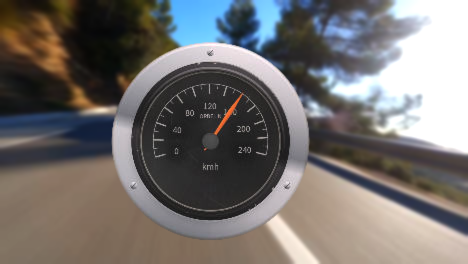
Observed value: km/h 160
